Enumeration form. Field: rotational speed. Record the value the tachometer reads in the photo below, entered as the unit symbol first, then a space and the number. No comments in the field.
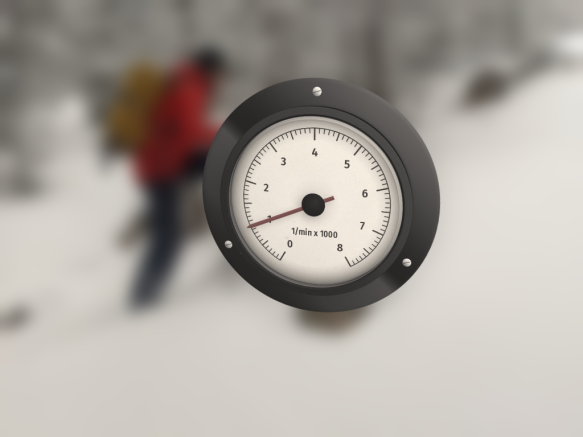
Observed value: rpm 1000
